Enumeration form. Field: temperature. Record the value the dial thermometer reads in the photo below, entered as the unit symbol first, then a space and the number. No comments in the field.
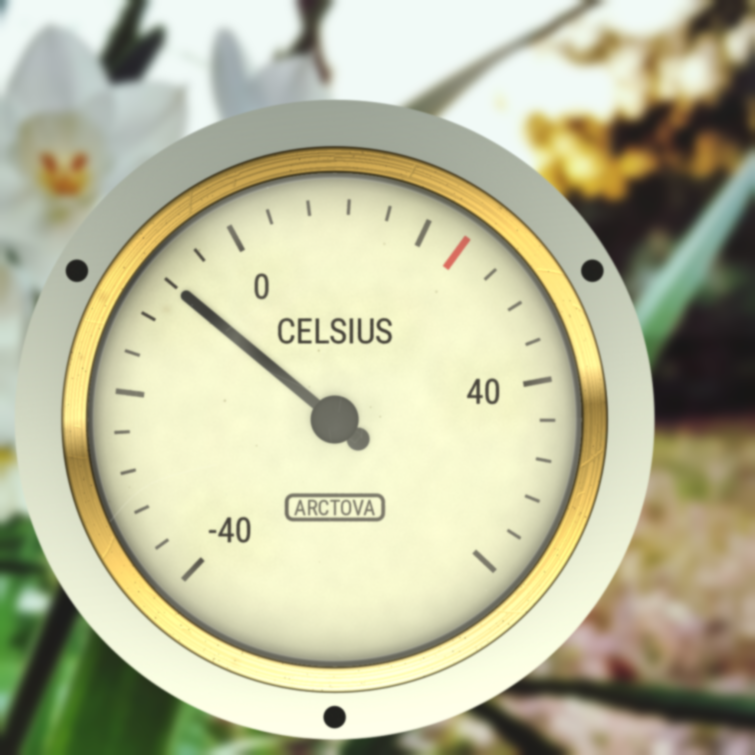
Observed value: °C -8
